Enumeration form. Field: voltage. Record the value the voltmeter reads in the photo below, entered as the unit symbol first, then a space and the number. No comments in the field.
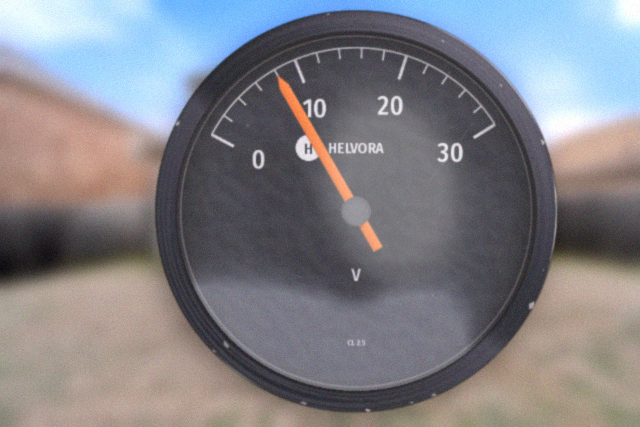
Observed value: V 8
